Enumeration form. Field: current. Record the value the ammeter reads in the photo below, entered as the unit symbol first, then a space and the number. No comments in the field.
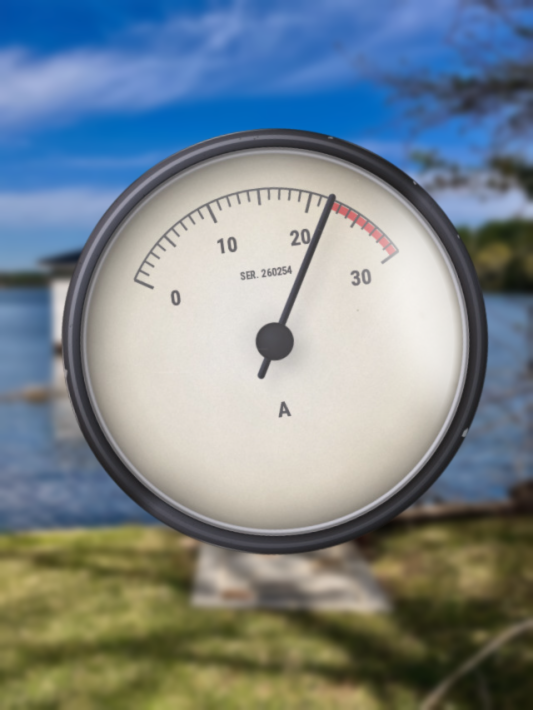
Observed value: A 22
